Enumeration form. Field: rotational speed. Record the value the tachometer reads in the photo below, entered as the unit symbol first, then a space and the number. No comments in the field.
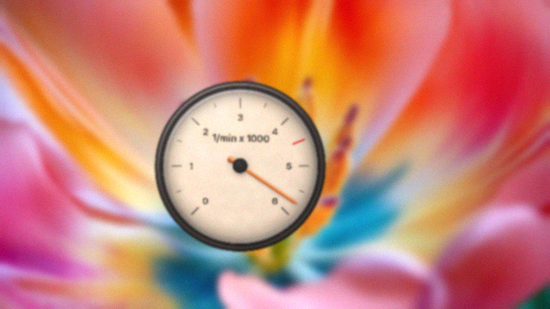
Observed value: rpm 5750
